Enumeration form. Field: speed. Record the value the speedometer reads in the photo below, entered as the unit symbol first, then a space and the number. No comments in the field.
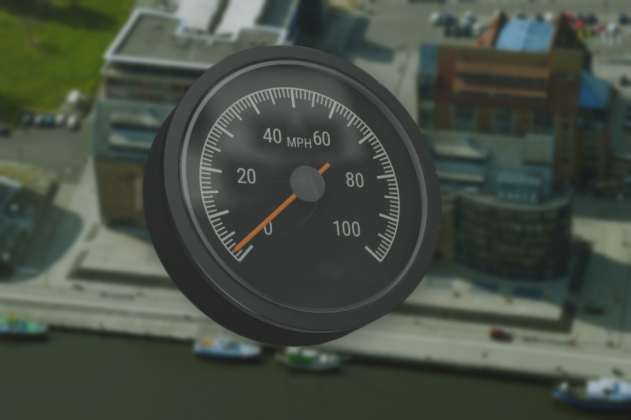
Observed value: mph 2
